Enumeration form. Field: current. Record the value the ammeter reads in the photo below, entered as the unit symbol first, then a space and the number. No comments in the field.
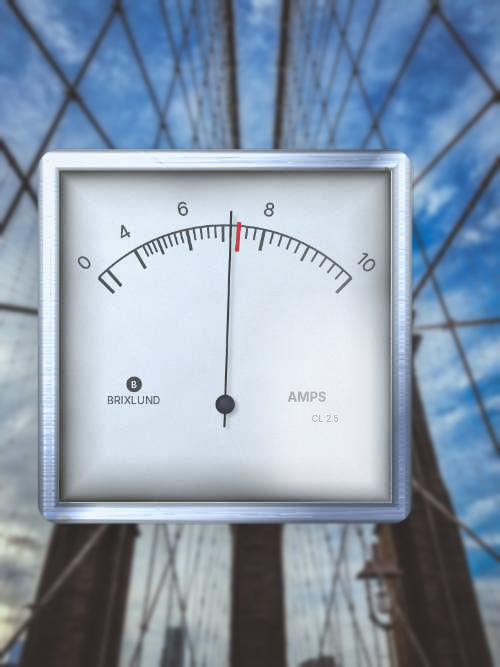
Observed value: A 7.2
